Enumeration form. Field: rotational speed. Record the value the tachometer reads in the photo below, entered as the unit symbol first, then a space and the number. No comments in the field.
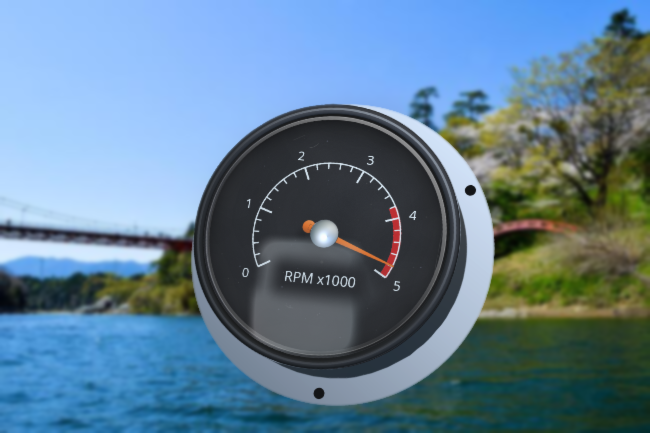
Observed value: rpm 4800
